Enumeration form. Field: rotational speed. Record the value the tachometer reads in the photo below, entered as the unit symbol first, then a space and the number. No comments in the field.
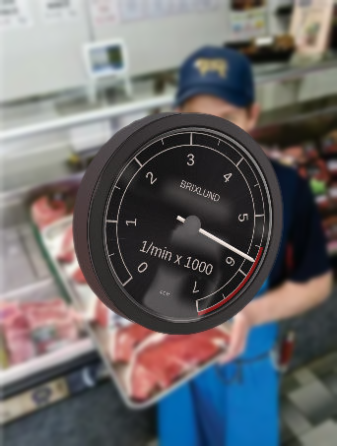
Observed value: rpm 5750
